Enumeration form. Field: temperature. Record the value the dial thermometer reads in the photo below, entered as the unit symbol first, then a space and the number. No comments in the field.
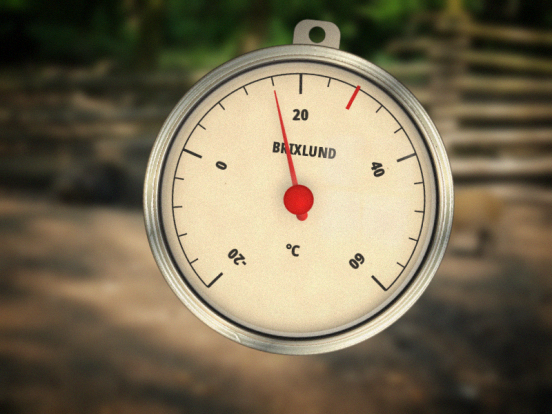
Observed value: °C 16
